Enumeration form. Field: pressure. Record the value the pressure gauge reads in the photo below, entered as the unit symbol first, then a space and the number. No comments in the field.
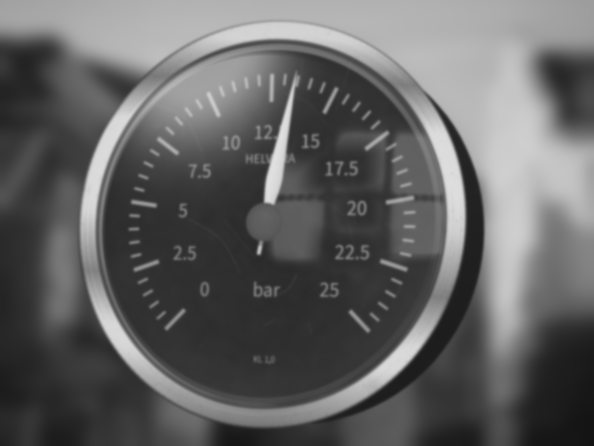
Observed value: bar 13.5
